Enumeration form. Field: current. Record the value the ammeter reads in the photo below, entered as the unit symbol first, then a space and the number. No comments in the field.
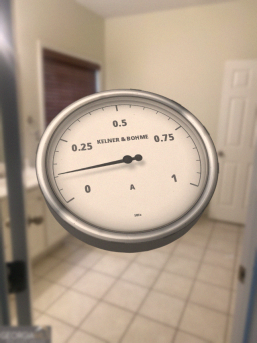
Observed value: A 0.1
